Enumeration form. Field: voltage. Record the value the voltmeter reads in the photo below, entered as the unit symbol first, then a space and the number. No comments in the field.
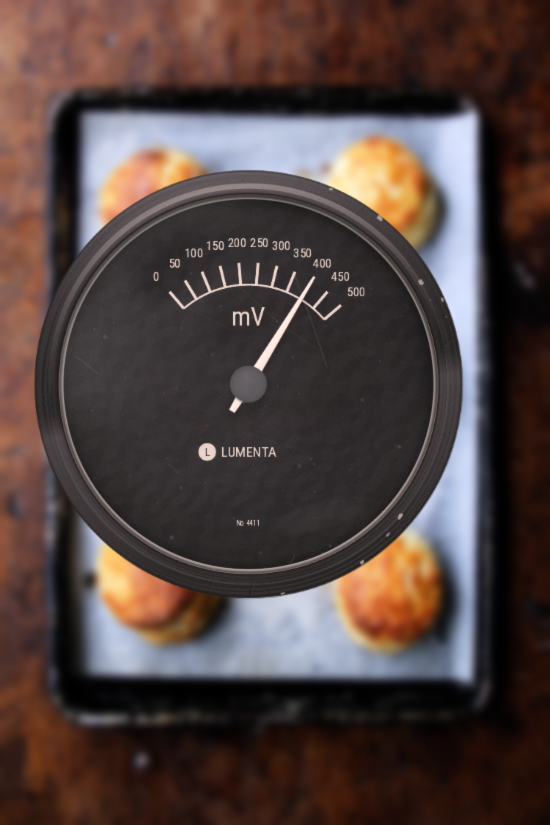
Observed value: mV 400
